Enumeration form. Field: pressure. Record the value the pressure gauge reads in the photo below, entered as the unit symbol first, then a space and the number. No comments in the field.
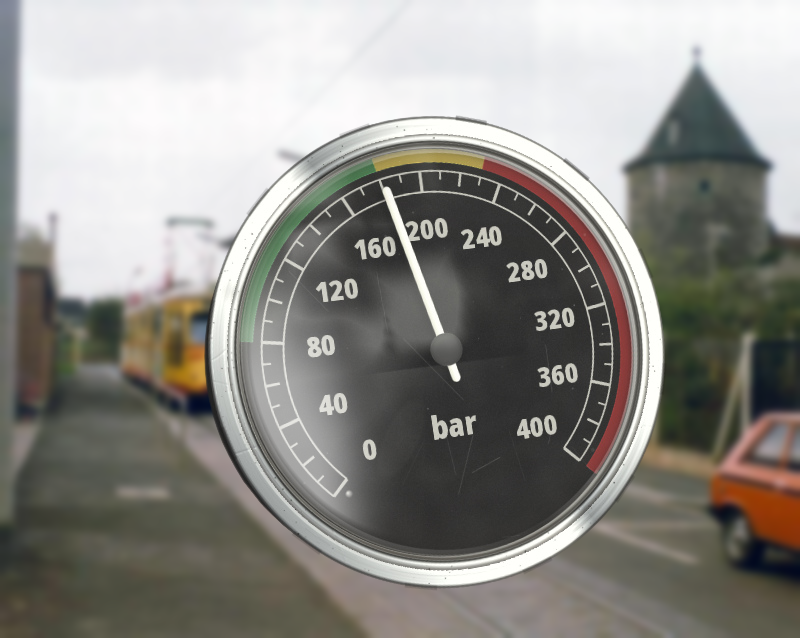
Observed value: bar 180
